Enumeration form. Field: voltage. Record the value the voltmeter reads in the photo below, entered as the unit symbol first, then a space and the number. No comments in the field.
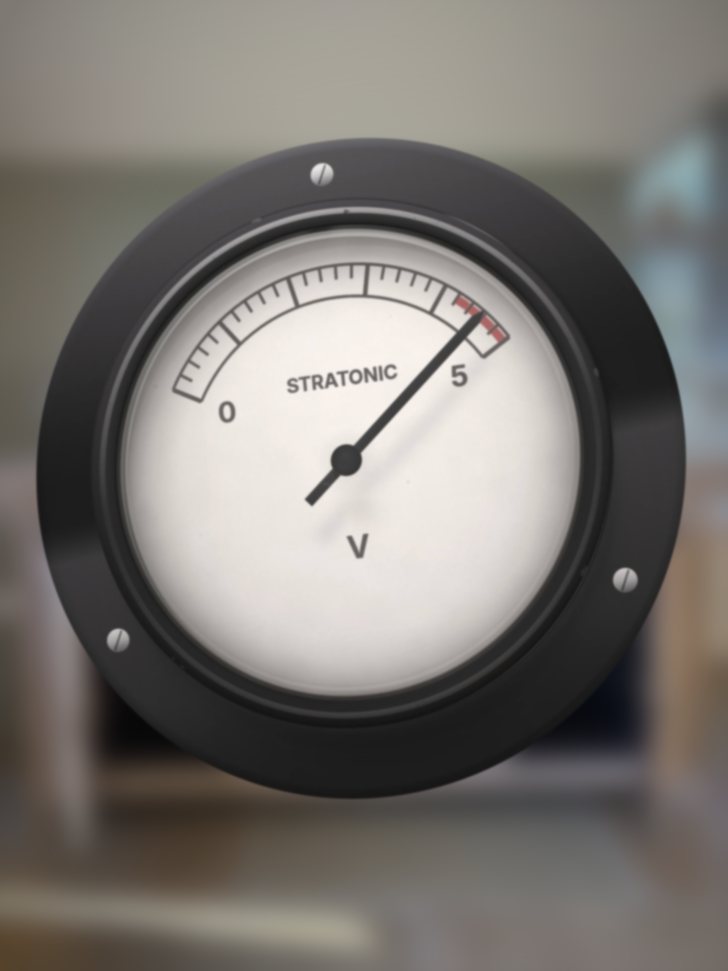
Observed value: V 4.6
